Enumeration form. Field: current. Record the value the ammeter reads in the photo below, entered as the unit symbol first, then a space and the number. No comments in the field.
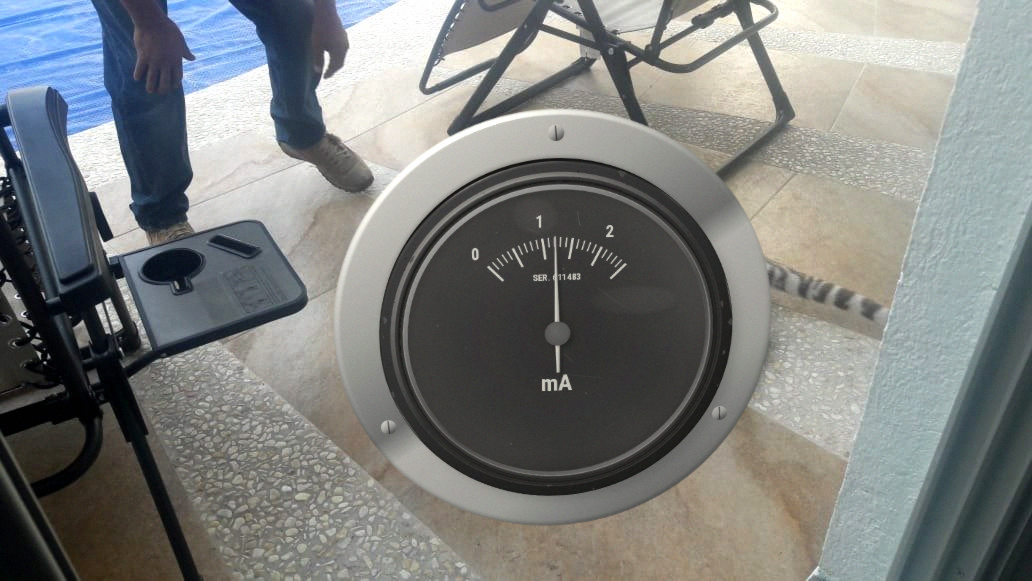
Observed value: mA 1.2
